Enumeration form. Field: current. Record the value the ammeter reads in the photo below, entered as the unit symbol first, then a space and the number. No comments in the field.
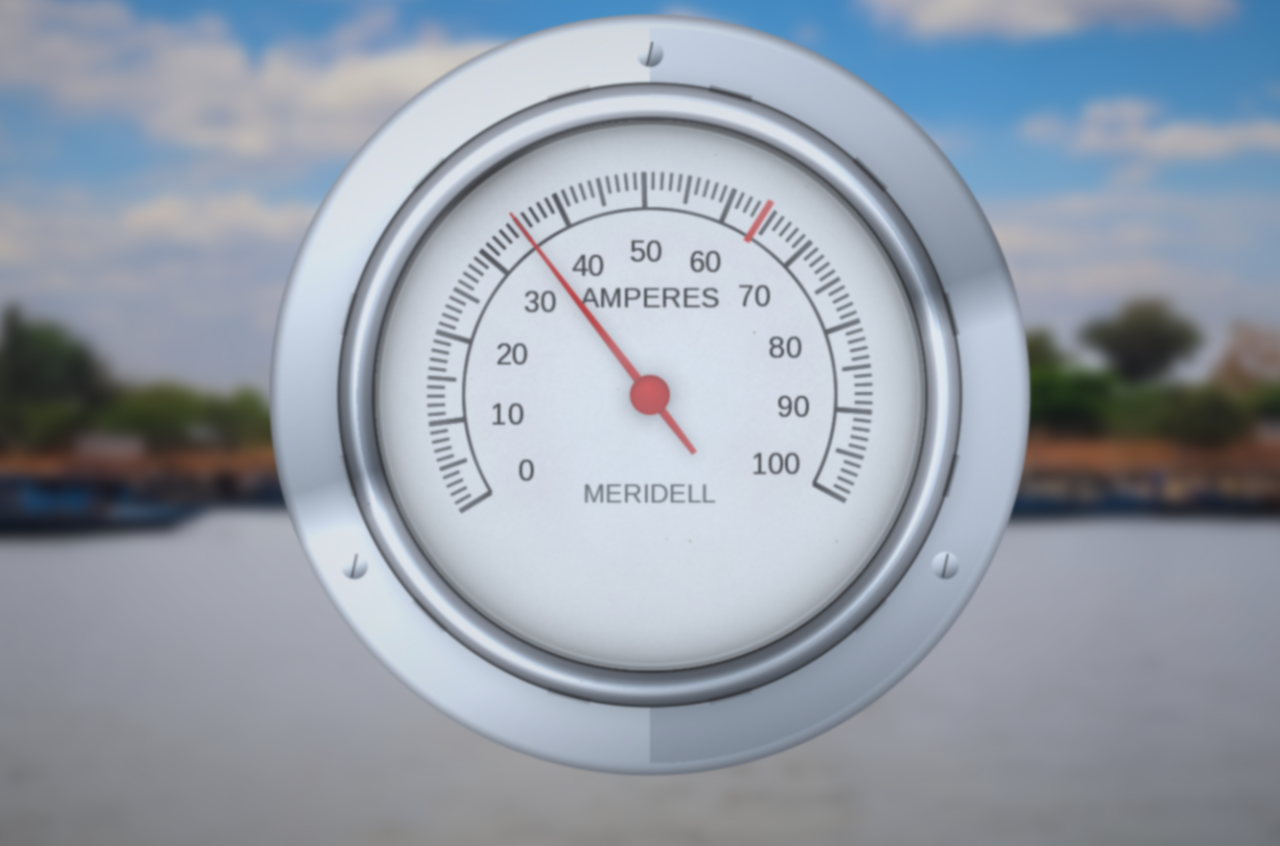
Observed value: A 35
